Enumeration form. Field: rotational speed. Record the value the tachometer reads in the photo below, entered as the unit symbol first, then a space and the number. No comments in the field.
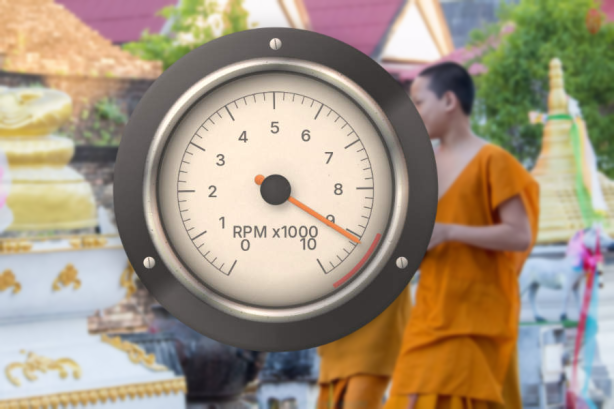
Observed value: rpm 9100
